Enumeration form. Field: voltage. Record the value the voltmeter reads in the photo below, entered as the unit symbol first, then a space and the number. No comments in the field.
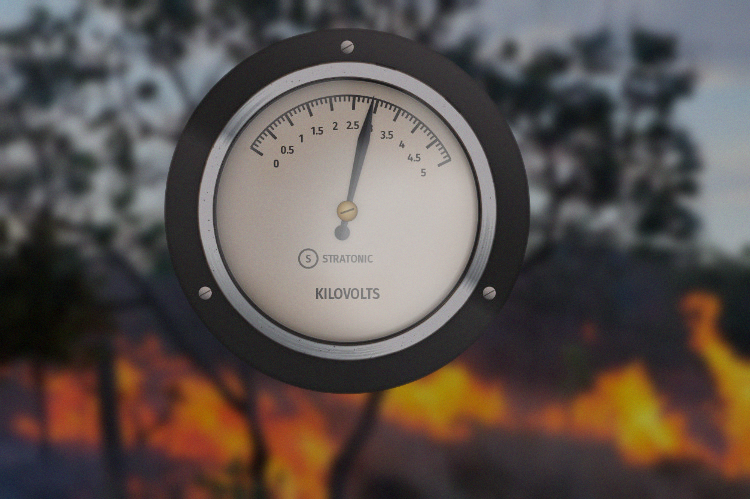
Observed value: kV 2.9
